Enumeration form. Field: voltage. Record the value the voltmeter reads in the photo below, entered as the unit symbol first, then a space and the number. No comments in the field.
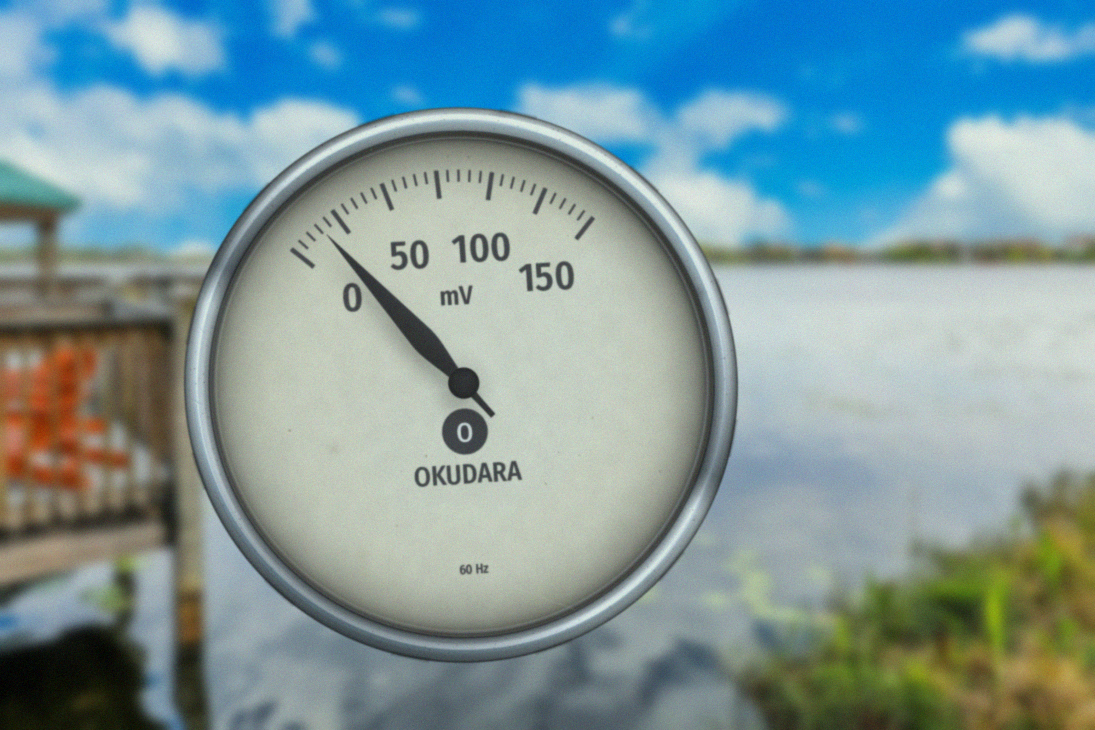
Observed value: mV 15
